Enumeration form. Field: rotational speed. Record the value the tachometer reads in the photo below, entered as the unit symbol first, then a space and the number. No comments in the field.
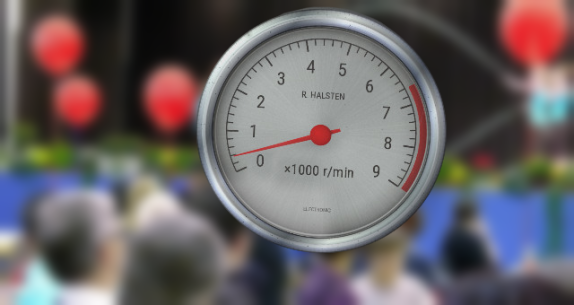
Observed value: rpm 400
